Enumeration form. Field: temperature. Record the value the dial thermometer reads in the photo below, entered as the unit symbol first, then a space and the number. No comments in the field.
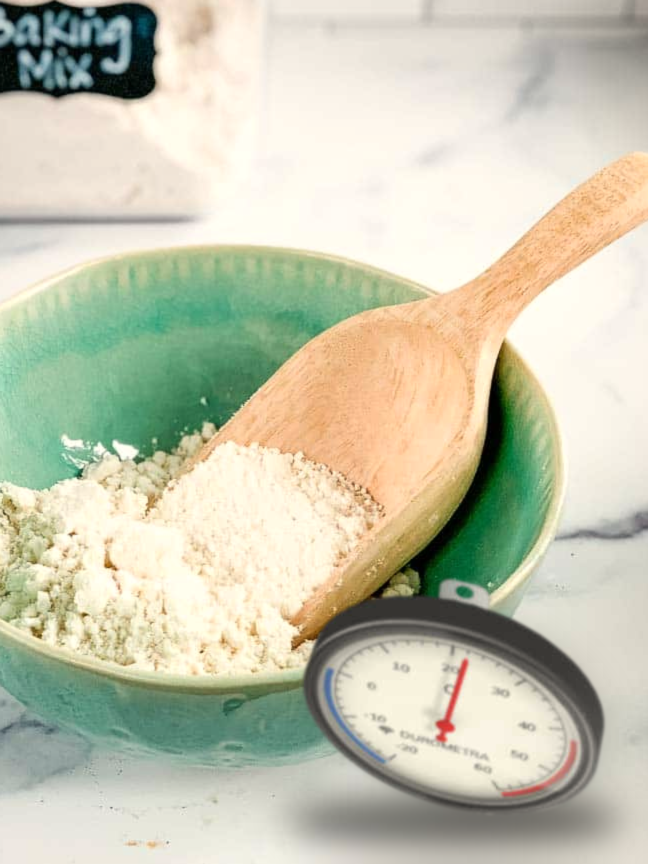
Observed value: °C 22
